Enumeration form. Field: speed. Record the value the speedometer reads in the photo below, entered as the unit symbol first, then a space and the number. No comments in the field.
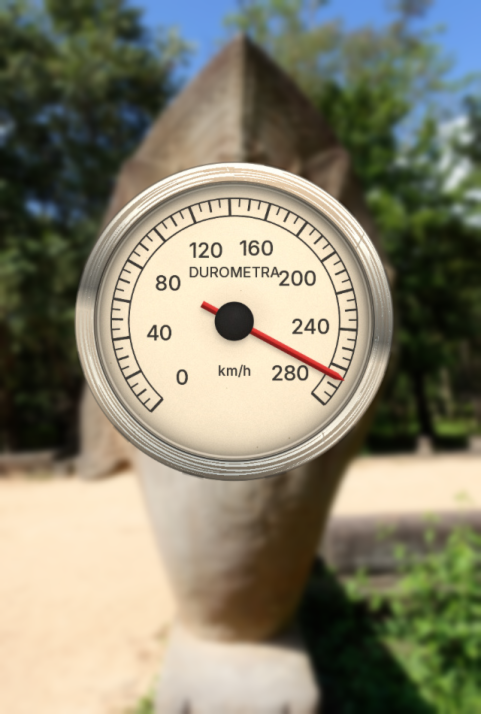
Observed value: km/h 265
